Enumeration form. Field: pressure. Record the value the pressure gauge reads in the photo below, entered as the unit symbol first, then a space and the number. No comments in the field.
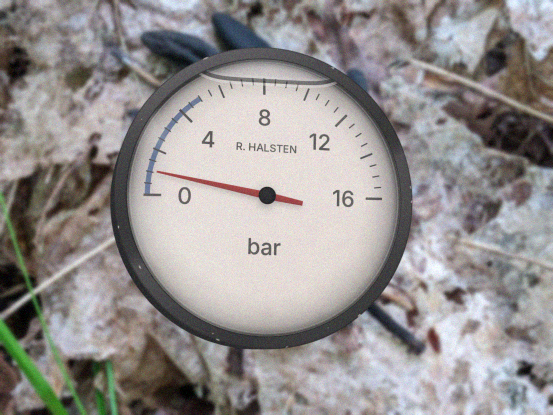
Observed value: bar 1
